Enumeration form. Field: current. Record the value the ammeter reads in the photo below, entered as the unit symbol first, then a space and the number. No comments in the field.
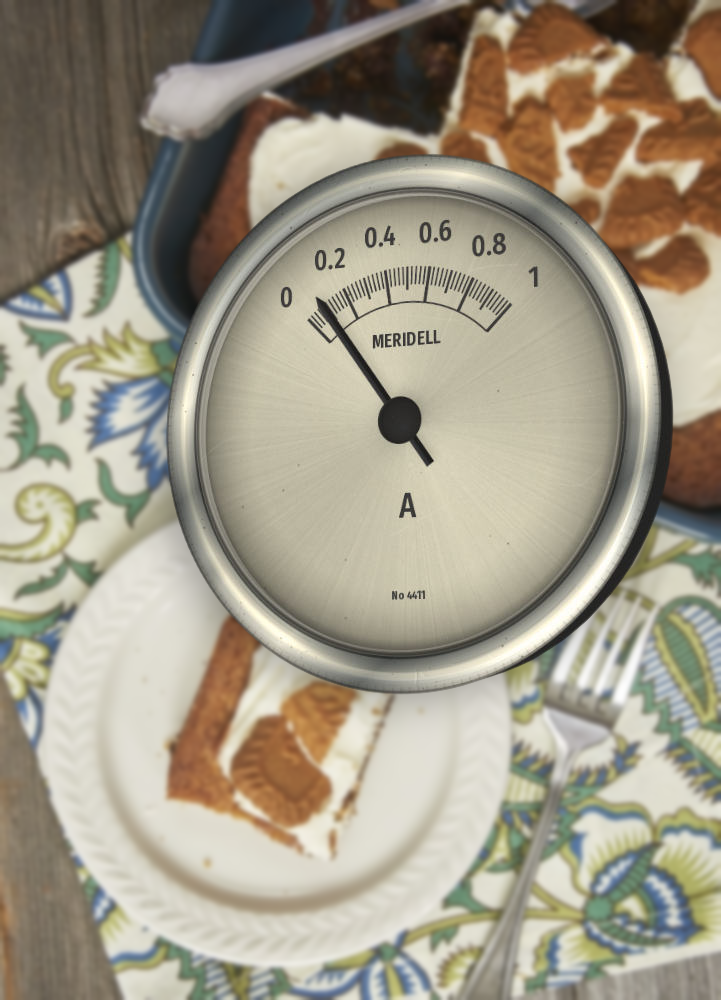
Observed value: A 0.1
